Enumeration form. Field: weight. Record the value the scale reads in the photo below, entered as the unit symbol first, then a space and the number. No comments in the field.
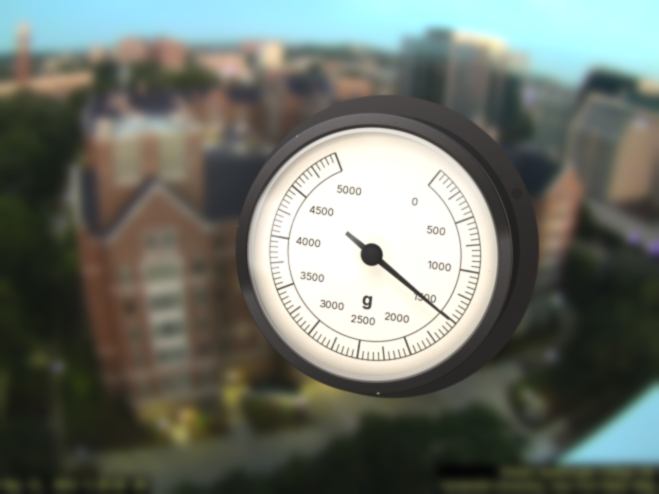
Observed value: g 1500
